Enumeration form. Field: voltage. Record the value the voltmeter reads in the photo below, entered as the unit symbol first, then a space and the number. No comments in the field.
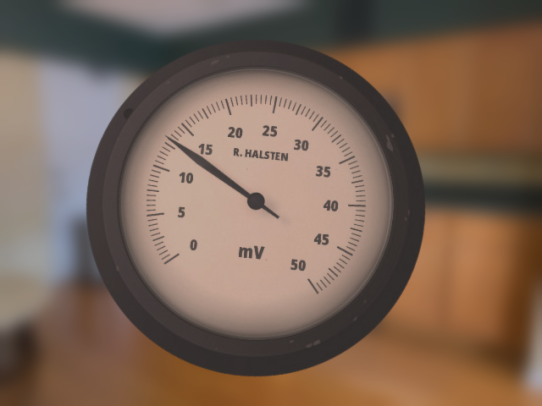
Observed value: mV 13
